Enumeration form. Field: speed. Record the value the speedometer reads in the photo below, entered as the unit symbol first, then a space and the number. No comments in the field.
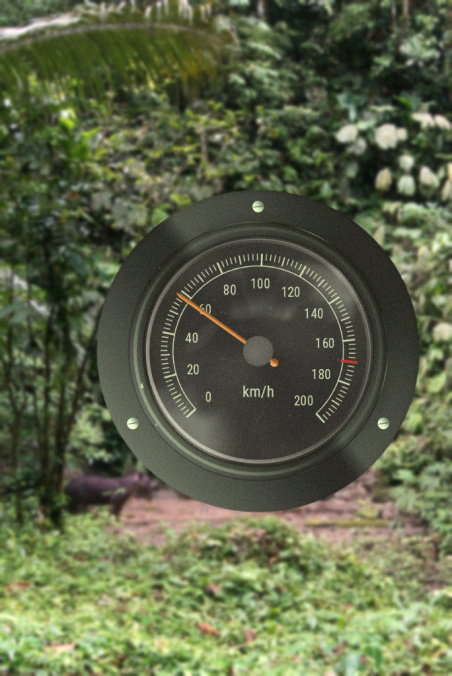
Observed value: km/h 58
